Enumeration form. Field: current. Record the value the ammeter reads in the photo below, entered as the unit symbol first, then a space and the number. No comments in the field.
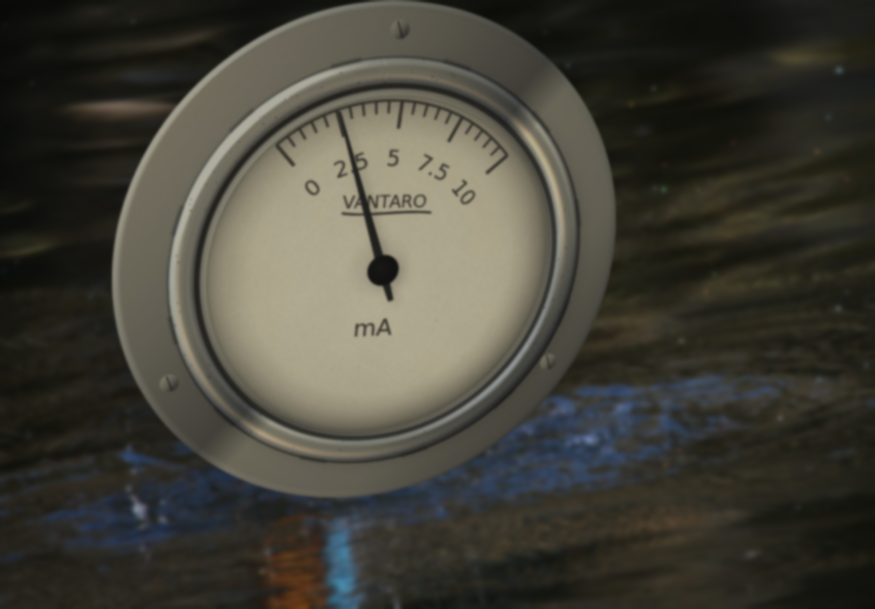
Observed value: mA 2.5
